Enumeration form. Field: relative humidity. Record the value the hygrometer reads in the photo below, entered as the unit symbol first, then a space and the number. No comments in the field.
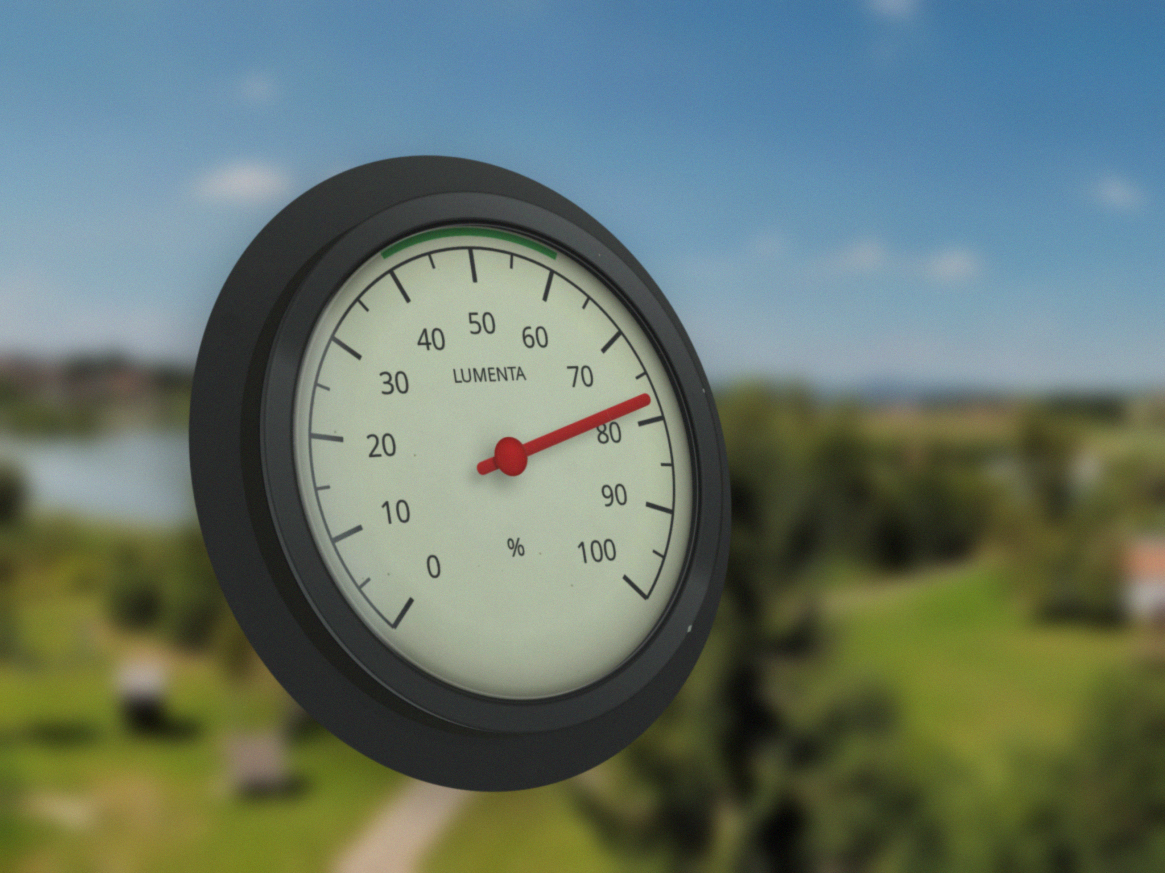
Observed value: % 77.5
